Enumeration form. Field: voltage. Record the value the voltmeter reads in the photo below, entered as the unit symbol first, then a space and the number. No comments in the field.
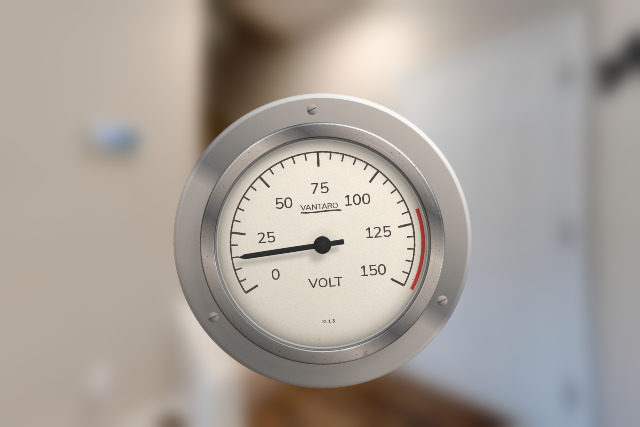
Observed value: V 15
